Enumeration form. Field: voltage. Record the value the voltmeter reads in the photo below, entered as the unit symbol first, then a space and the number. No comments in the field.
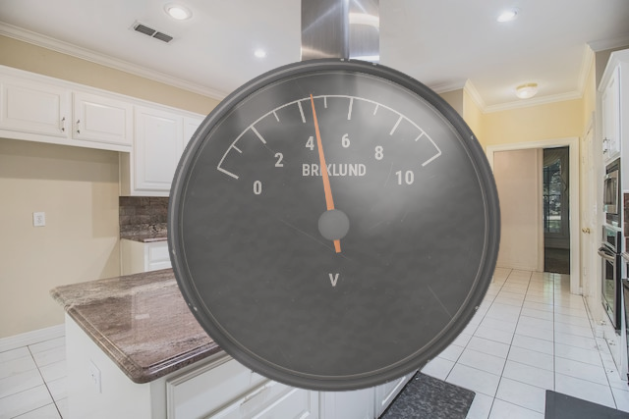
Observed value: V 4.5
